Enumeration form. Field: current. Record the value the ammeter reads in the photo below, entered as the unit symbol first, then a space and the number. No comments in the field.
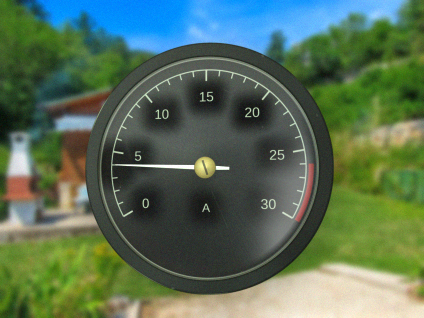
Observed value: A 4
